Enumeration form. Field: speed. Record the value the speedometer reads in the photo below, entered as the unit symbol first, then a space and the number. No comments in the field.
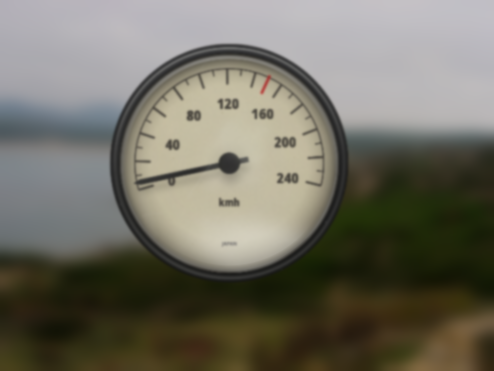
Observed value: km/h 5
